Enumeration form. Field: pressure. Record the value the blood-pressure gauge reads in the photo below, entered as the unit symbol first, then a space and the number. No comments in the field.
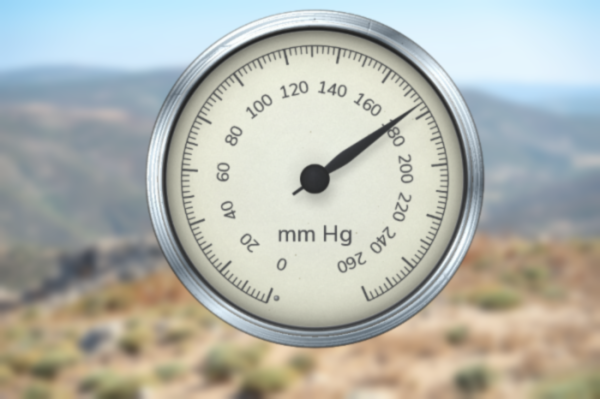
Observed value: mmHg 176
